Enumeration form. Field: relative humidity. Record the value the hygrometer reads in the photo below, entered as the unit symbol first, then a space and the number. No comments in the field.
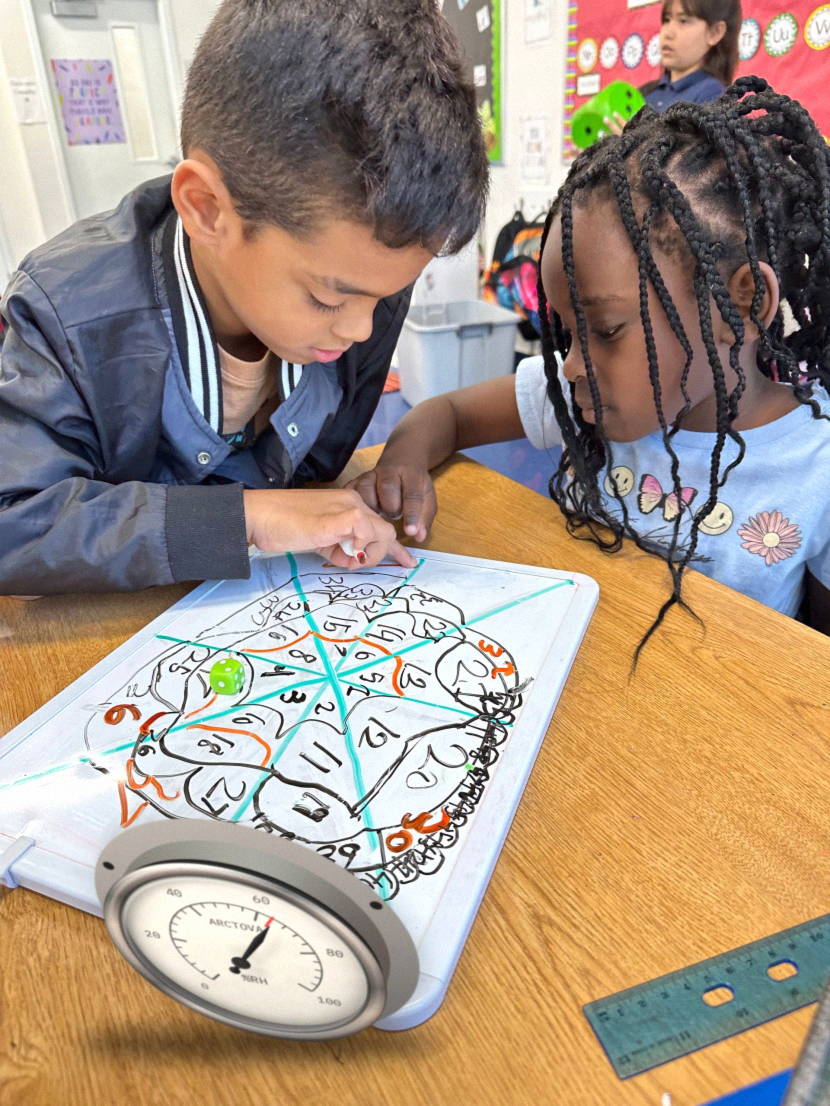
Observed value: % 64
